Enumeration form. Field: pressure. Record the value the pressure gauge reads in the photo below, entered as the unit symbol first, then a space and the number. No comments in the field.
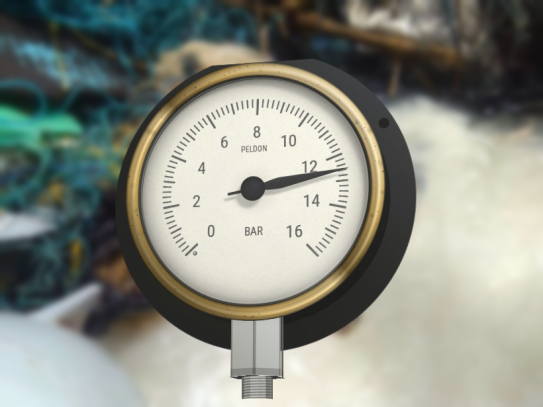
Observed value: bar 12.6
